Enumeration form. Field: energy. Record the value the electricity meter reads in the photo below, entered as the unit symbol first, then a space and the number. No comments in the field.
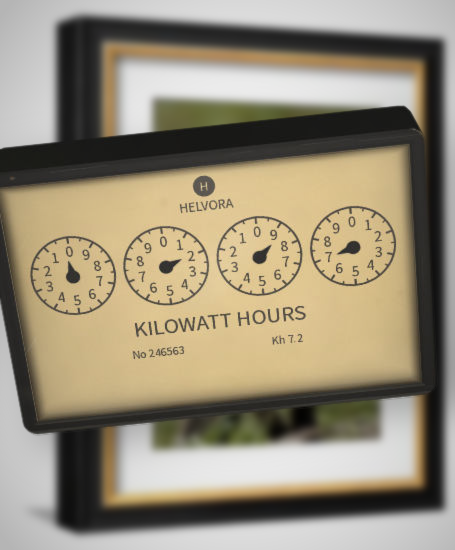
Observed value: kWh 187
